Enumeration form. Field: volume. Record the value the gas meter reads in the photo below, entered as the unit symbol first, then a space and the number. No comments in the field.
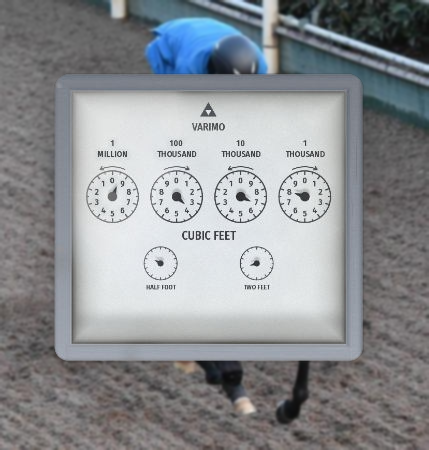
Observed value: ft³ 936800
